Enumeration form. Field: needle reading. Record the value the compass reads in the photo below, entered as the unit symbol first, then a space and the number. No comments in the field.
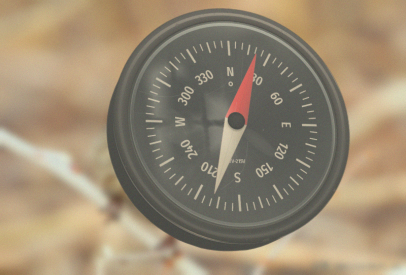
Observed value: ° 20
